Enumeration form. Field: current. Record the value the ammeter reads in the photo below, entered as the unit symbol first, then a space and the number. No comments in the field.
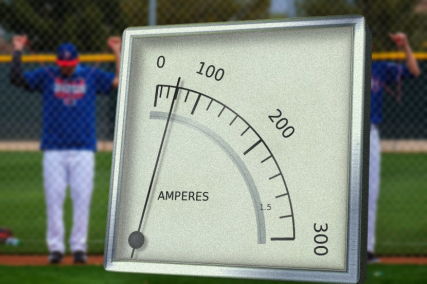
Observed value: A 60
